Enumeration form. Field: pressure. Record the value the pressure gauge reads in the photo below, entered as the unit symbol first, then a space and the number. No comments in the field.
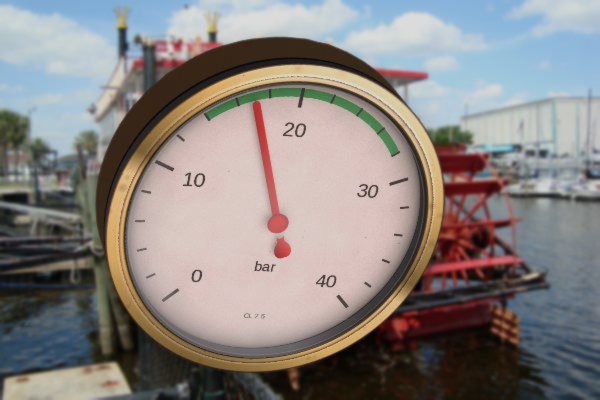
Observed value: bar 17
